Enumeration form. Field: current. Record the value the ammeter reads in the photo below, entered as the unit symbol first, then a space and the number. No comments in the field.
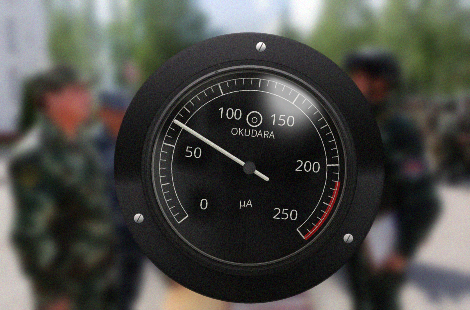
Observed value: µA 65
